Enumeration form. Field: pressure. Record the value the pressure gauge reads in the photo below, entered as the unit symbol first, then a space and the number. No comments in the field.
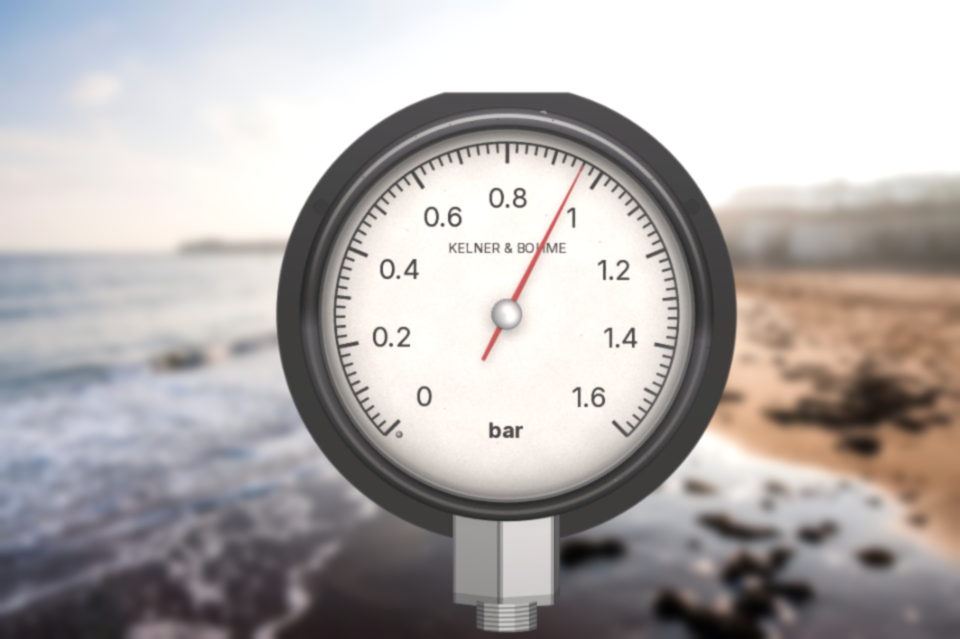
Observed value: bar 0.96
